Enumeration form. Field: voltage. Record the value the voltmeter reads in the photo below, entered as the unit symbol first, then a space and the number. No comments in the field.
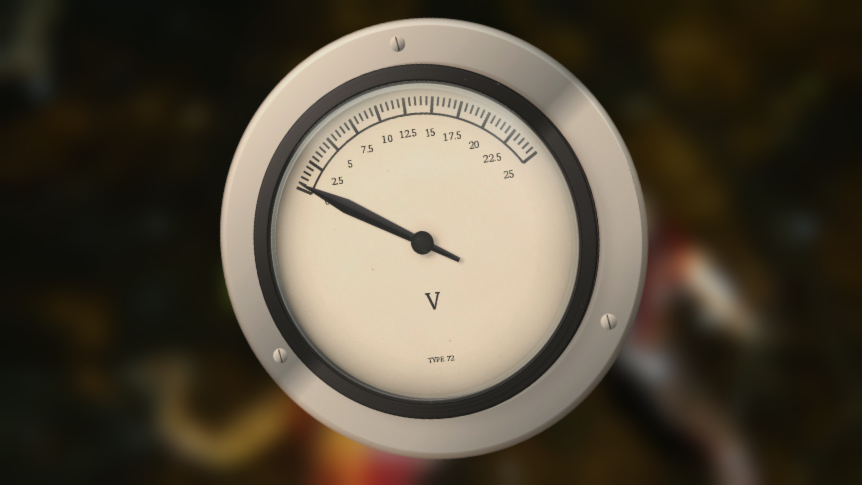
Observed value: V 0.5
